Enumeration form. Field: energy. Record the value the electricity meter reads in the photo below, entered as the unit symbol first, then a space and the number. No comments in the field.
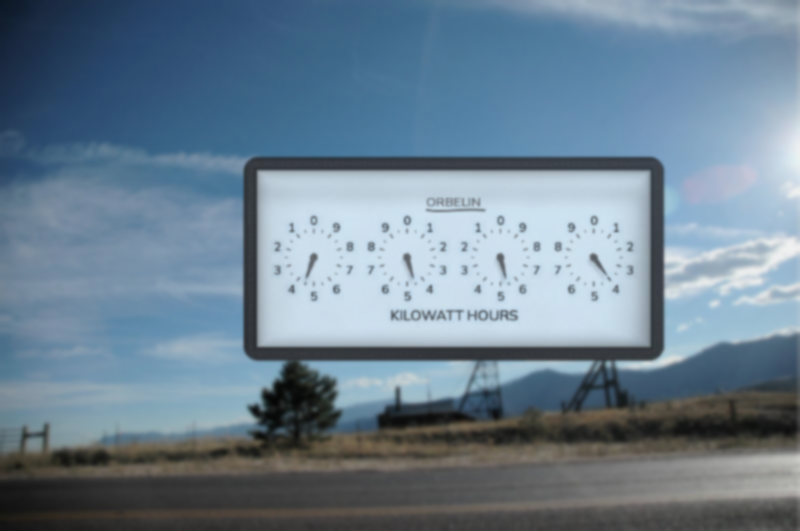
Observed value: kWh 4454
